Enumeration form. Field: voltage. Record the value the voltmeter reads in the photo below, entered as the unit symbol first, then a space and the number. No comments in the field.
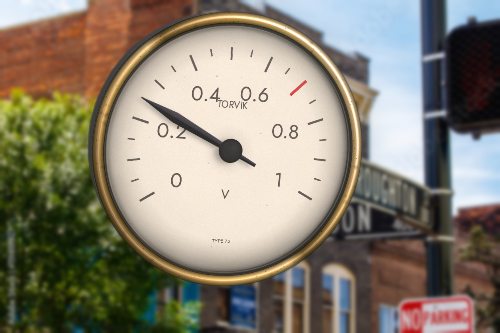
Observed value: V 0.25
